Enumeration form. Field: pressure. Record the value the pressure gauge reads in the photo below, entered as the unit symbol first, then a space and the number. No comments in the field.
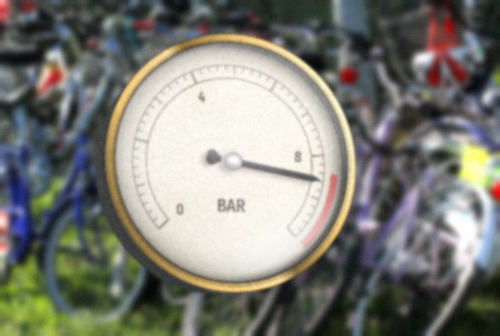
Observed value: bar 8.6
